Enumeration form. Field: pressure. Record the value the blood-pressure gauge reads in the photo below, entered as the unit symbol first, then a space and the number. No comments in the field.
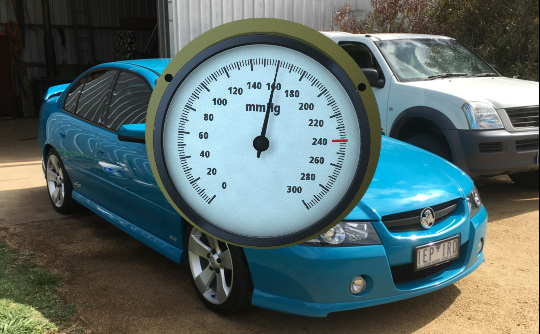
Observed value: mmHg 160
